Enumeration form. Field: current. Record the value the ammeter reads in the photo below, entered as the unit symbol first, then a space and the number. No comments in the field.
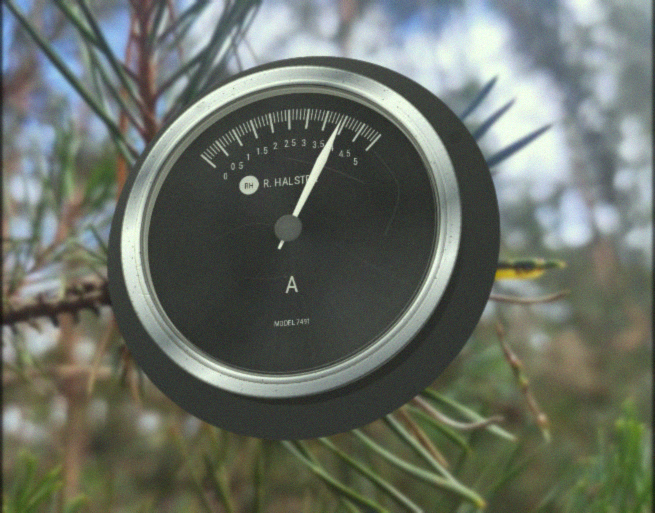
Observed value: A 4
